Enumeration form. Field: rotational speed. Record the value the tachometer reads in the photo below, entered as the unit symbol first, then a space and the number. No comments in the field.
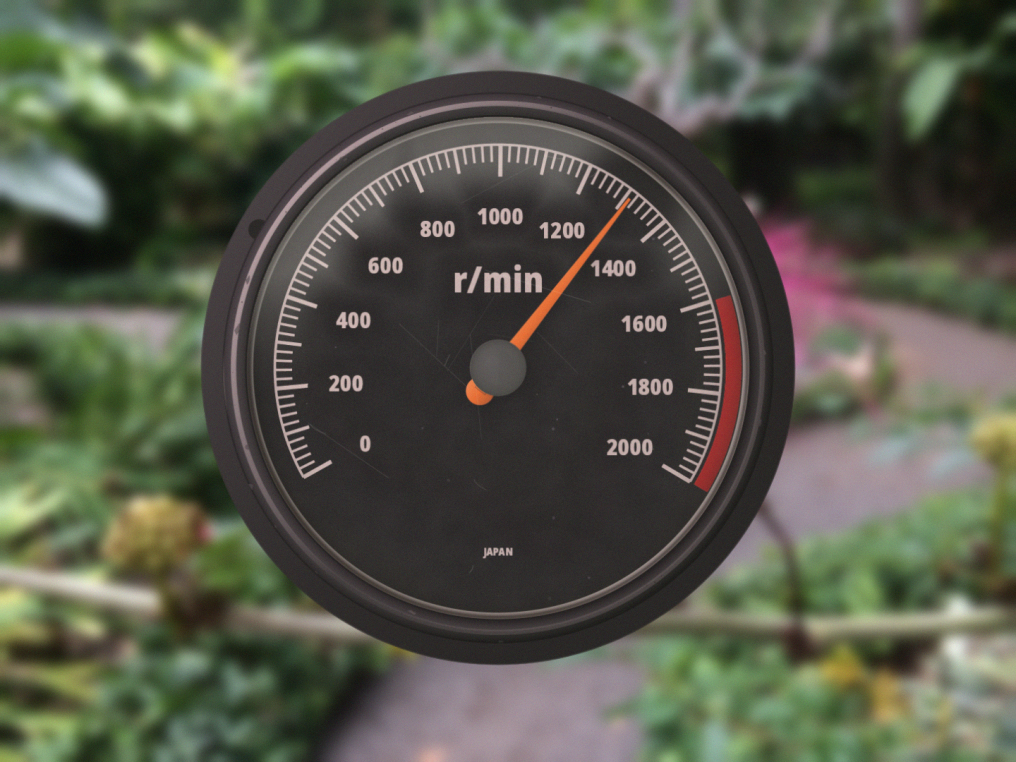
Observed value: rpm 1310
